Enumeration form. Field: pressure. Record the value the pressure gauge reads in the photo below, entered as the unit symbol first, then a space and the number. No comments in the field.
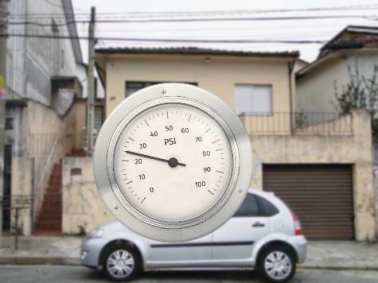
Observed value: psi 24
